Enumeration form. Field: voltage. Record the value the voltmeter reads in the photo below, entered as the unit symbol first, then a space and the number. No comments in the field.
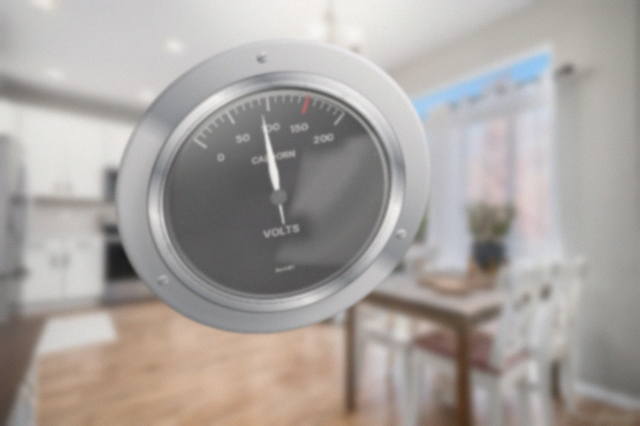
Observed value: V 90
